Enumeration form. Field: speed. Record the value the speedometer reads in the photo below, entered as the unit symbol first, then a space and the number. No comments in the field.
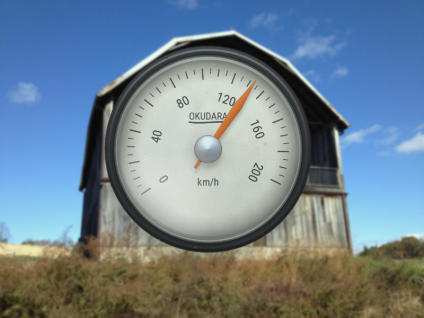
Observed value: km/h 132.5
